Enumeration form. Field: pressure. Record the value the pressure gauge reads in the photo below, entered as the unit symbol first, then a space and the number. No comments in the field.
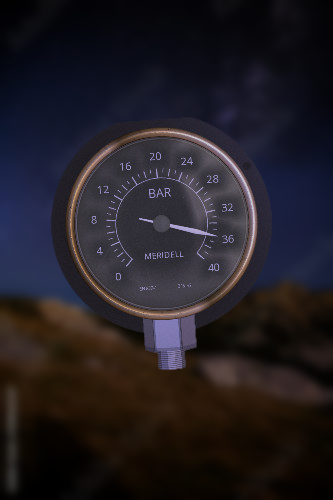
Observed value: bar 36
